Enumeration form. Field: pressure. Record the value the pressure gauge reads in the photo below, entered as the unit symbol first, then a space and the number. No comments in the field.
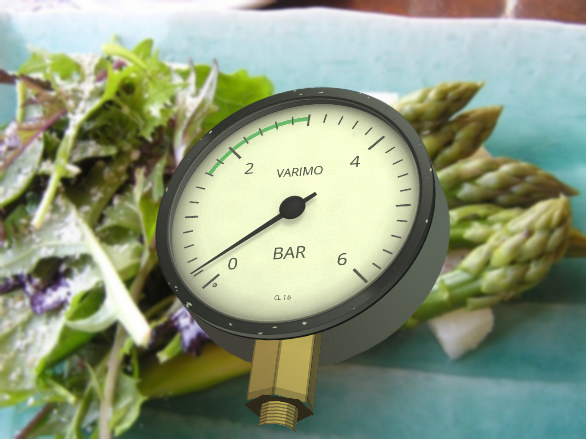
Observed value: bar 0.2
